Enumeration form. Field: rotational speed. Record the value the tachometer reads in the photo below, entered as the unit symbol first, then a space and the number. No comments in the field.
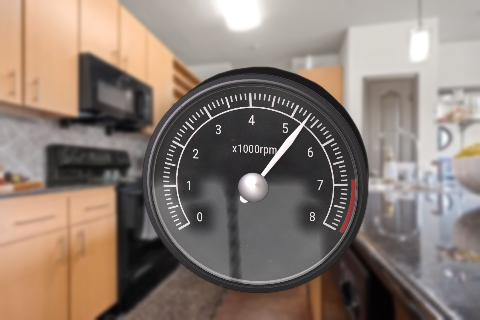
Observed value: rpm 5300
